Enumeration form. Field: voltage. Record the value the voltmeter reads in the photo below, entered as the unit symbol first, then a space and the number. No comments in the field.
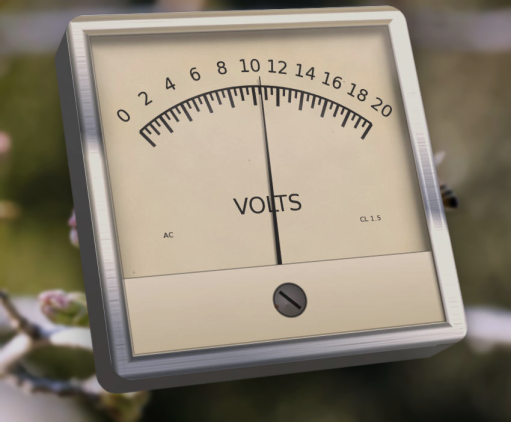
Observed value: V 10.5
